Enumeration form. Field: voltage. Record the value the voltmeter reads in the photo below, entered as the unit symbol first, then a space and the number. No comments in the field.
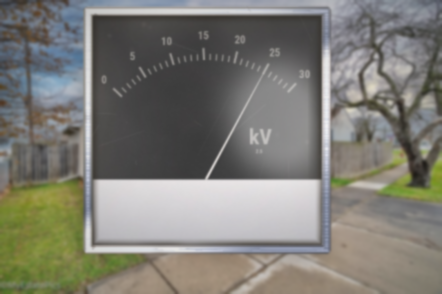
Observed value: kV 25
